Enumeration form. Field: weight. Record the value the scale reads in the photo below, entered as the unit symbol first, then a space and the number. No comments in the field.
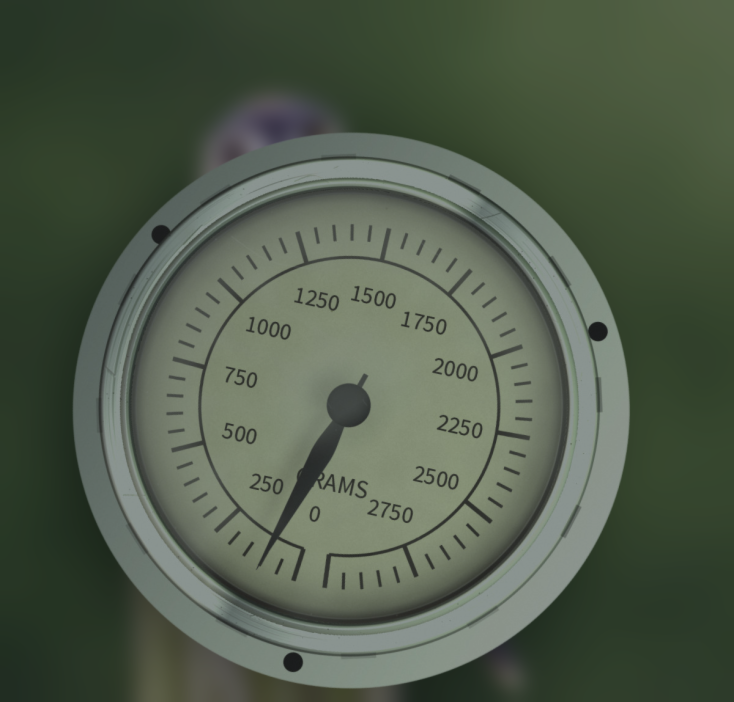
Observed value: g 100
